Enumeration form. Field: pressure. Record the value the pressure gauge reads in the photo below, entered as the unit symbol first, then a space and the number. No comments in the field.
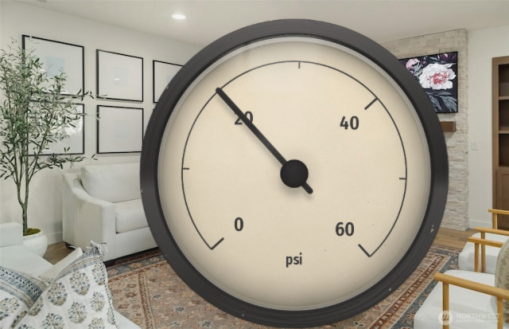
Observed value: psi 20
